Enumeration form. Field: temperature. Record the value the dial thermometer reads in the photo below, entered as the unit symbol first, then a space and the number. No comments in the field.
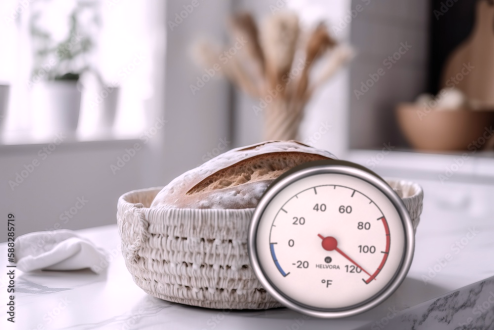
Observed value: °F 115
